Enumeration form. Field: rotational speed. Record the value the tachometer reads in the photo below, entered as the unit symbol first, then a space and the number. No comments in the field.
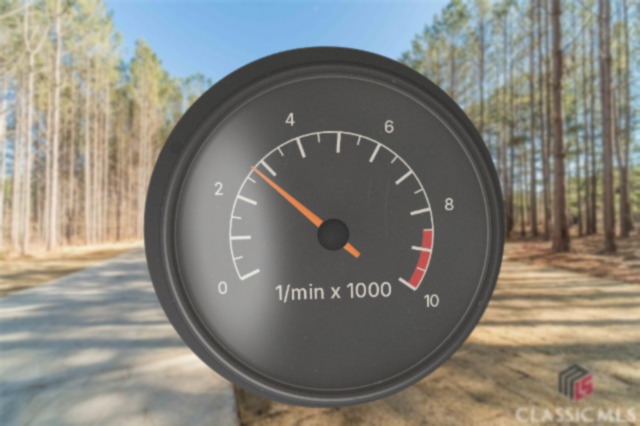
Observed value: rpm 2750
